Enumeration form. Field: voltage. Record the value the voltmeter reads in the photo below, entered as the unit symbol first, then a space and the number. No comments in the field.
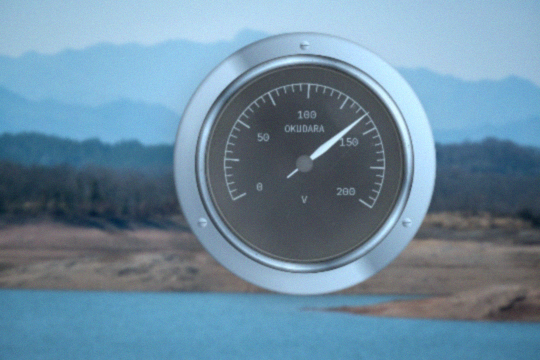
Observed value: V 140
